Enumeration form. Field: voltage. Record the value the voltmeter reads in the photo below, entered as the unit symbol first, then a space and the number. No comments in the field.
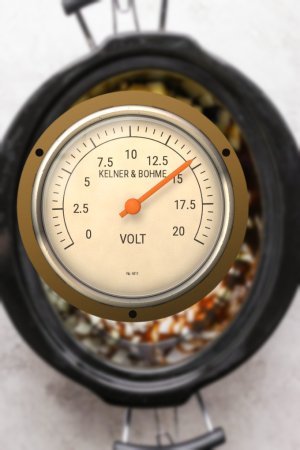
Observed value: V 14.5
